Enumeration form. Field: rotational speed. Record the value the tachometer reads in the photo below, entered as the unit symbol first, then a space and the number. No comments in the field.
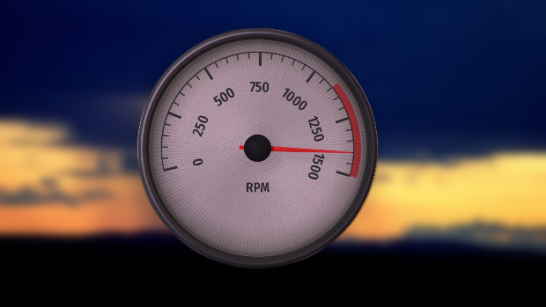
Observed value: rpm 1400
